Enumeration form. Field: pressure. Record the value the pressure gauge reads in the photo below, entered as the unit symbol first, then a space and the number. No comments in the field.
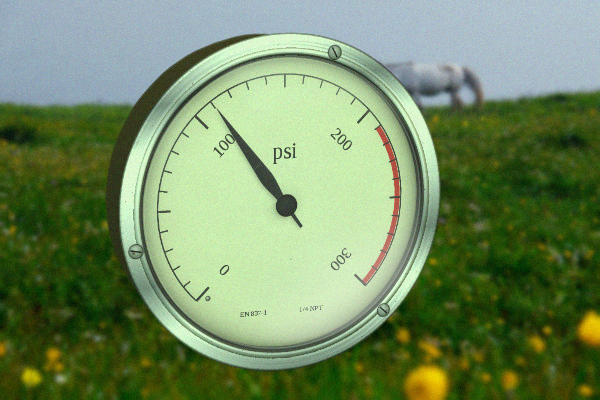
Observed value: psi 110
